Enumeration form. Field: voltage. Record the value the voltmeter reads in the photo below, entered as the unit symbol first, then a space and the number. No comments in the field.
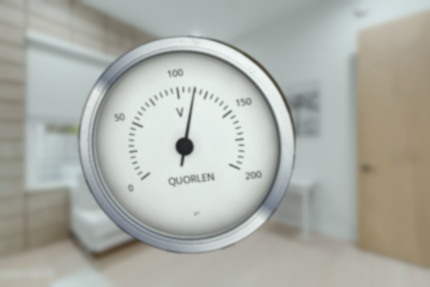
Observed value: V 115
